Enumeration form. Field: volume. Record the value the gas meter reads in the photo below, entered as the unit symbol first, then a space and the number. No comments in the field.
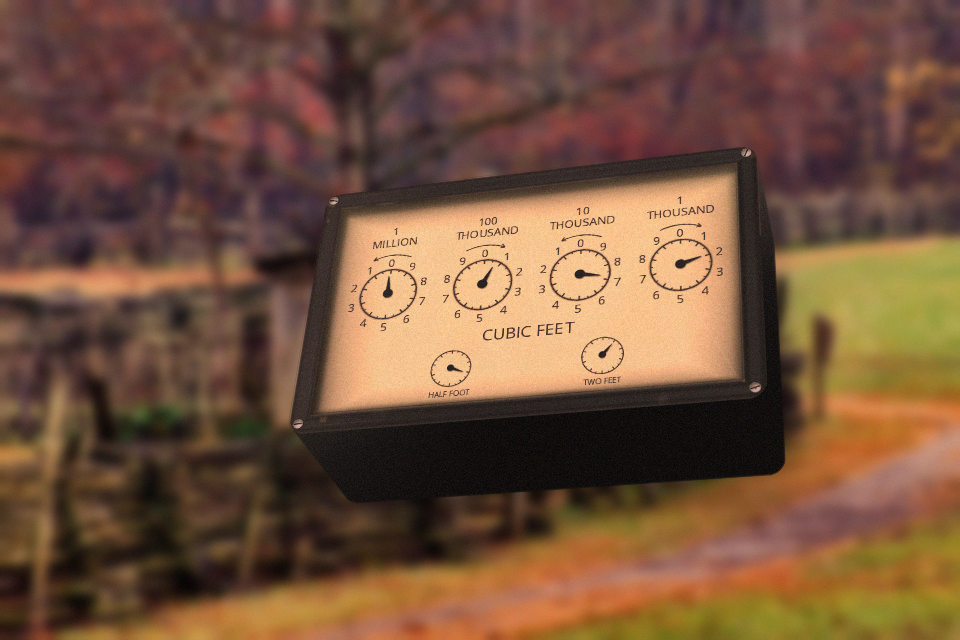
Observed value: ft³ 7200
